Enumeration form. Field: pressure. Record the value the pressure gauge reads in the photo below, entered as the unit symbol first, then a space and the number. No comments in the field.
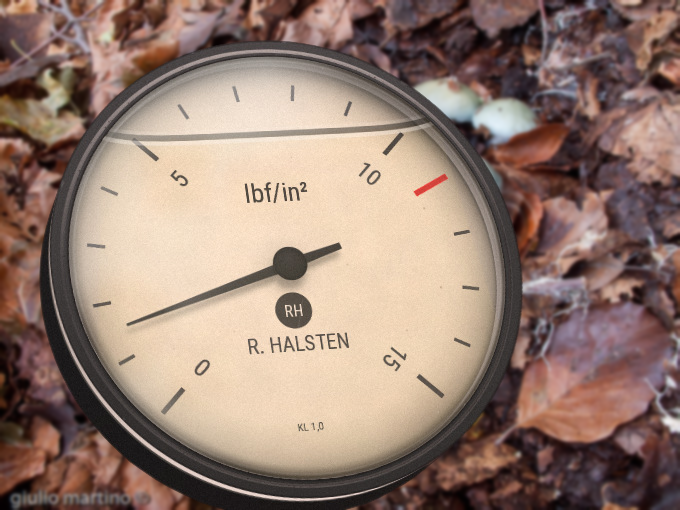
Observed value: psi 1.5
